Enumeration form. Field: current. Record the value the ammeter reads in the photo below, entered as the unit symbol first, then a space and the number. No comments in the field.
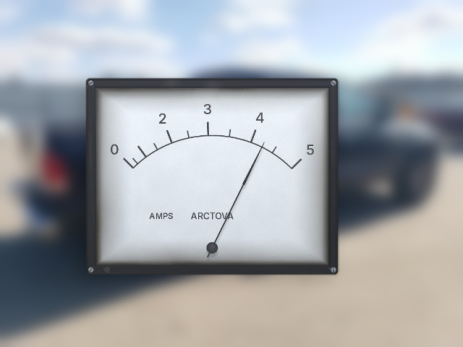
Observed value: A 4.25
